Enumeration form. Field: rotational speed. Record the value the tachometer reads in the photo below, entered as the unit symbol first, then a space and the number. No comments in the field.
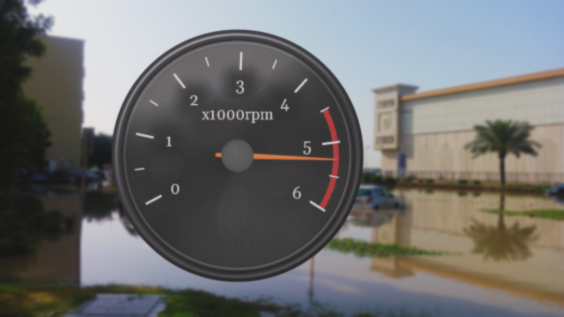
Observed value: rpm 5250
